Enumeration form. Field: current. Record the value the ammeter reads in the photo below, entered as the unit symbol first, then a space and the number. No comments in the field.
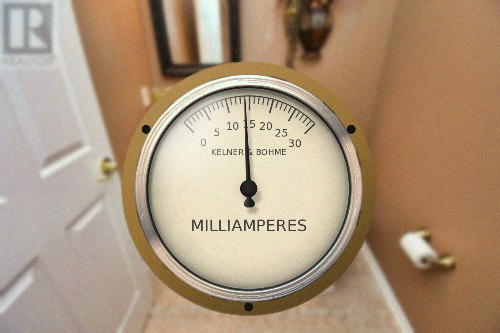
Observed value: mA 14
